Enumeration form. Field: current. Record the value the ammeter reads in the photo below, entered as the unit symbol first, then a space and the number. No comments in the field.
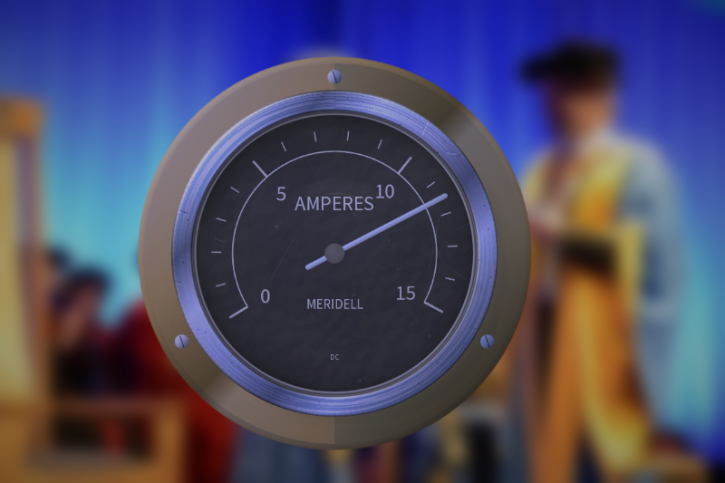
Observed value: A 11.5
